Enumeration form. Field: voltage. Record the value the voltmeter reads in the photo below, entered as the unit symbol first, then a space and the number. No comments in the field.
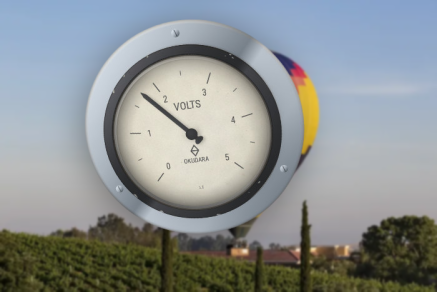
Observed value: V 1.75
